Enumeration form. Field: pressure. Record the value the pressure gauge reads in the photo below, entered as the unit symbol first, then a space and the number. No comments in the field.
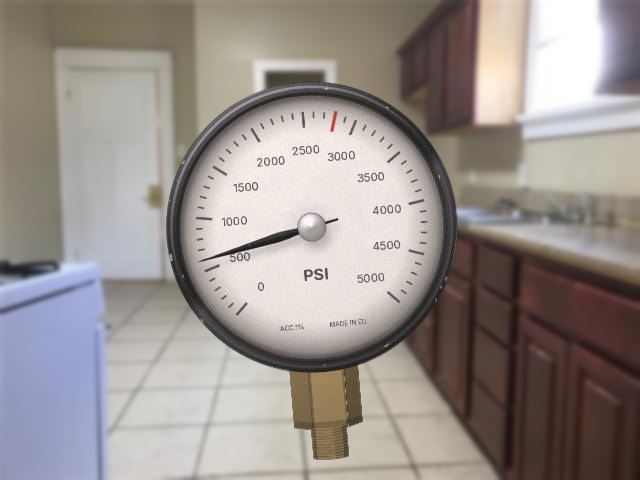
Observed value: psi 600
